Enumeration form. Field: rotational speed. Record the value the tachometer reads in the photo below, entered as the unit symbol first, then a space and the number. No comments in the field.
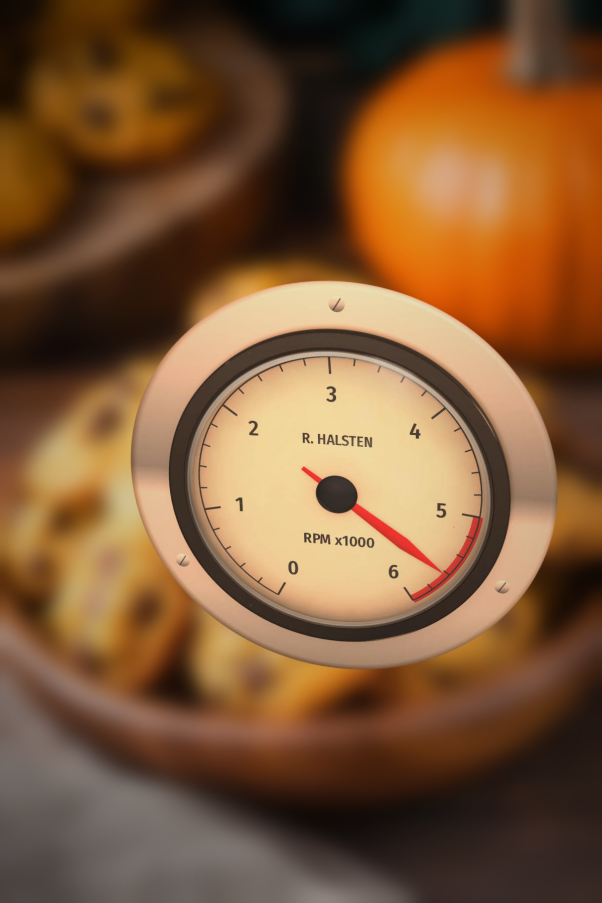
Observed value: rpm 5600
